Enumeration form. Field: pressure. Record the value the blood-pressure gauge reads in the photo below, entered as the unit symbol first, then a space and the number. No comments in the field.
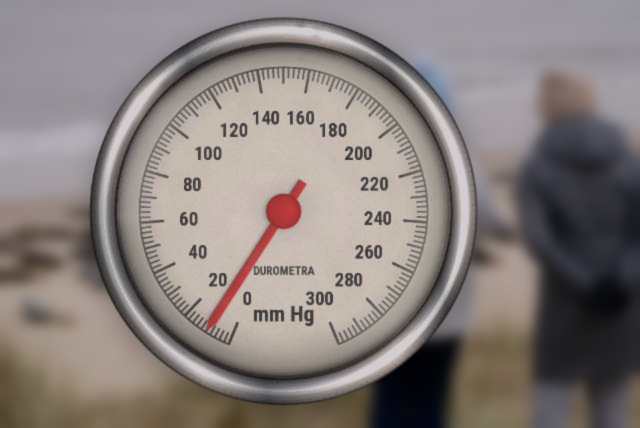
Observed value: mmHg 10
